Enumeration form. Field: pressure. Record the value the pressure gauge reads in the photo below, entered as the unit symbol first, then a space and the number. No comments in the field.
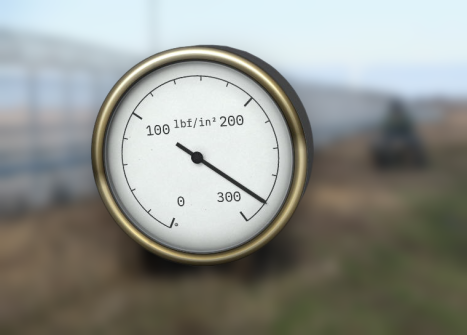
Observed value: psi 280
